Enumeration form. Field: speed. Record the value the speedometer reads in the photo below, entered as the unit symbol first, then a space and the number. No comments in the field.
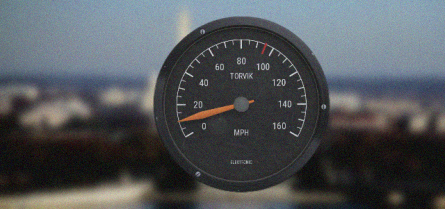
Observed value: mph 10
